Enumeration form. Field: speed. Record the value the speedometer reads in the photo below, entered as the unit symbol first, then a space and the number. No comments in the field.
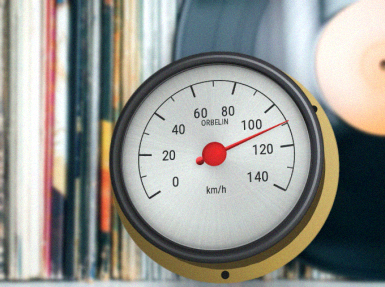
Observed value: km/h 110
